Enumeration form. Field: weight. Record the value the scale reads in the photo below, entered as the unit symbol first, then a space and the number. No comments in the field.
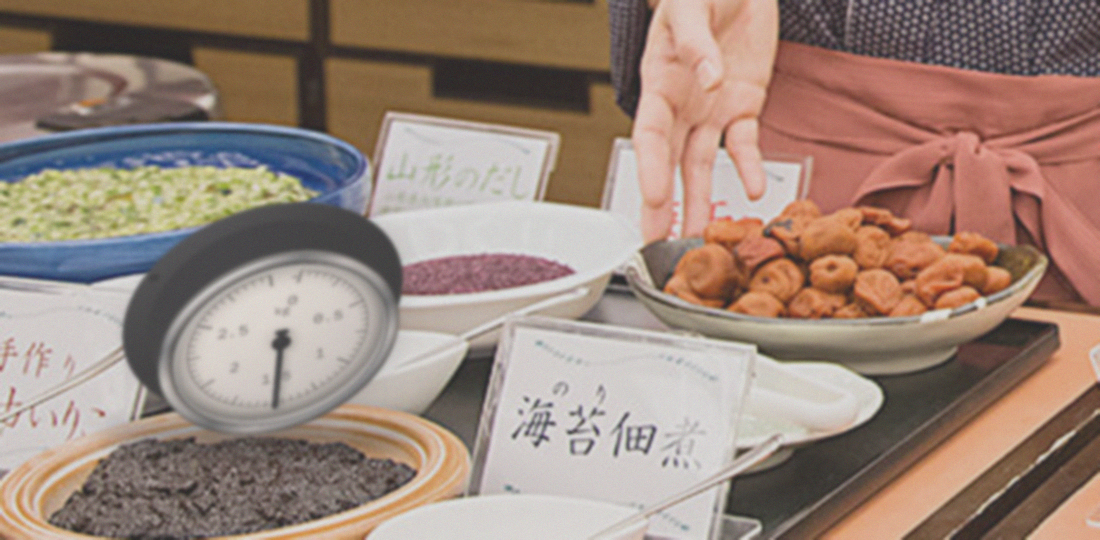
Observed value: kg 1.5
